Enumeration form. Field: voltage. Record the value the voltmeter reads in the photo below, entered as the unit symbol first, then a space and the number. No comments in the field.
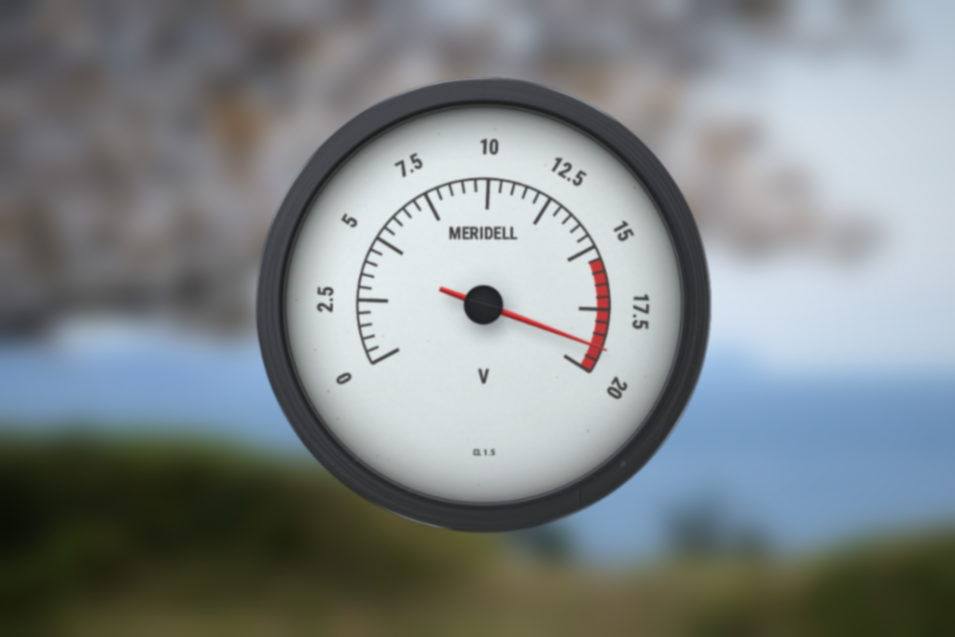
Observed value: V 19
